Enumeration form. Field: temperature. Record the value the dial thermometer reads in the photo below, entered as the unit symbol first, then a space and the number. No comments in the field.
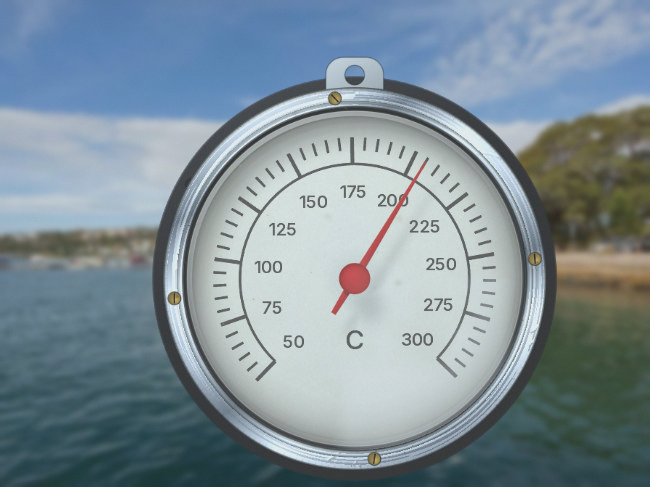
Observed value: °C 205
